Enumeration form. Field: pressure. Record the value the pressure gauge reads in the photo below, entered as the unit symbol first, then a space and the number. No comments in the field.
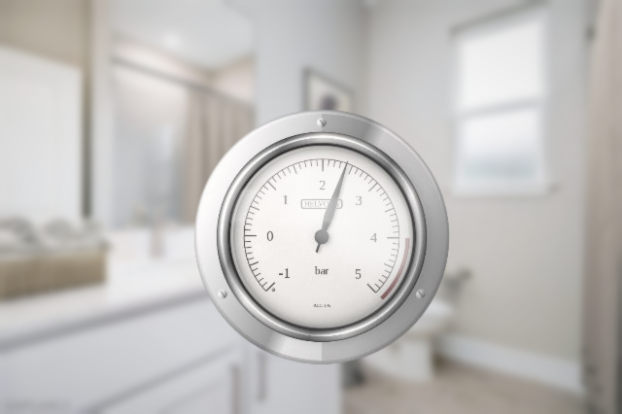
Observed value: bar 2.4
